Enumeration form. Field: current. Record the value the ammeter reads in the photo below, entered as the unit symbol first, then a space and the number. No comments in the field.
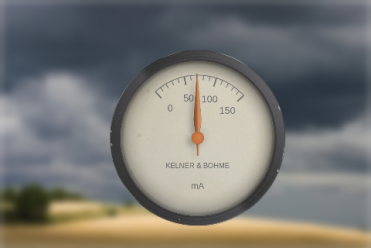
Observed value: mA 70
